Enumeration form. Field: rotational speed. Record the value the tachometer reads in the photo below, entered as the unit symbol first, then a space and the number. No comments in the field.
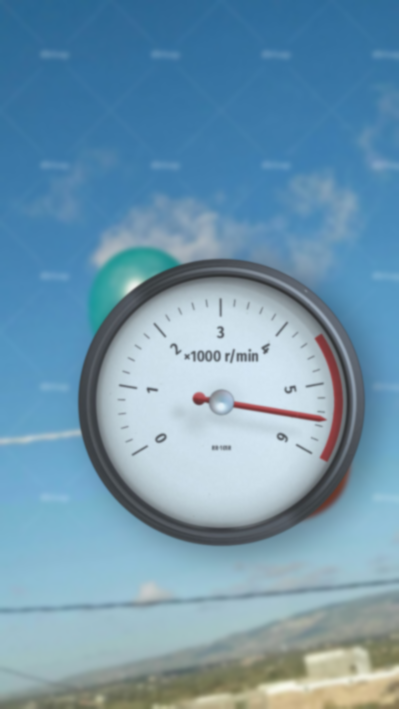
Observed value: rpm 5500
